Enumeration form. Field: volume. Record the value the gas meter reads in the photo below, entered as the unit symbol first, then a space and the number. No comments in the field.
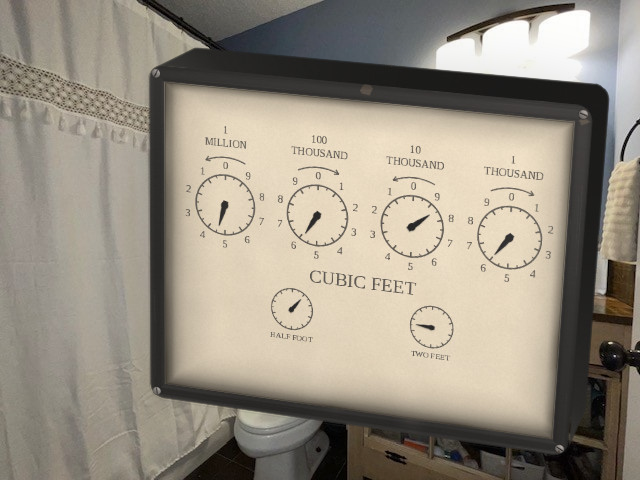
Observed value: ft³ 458600
